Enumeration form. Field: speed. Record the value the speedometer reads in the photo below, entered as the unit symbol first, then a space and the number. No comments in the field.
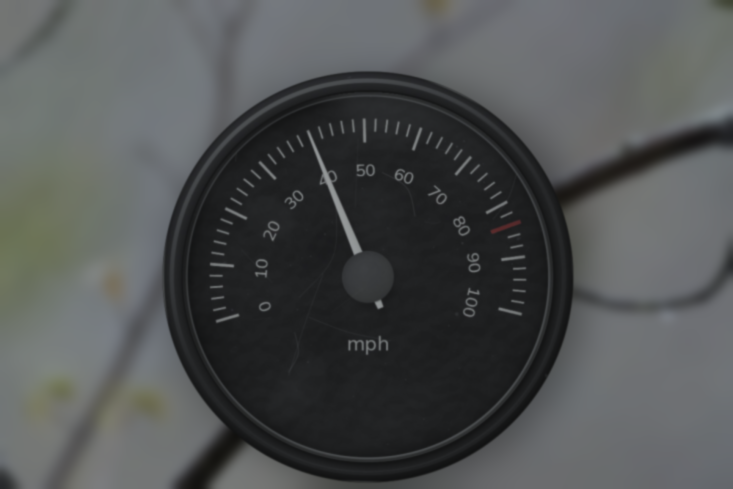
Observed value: mph 40
